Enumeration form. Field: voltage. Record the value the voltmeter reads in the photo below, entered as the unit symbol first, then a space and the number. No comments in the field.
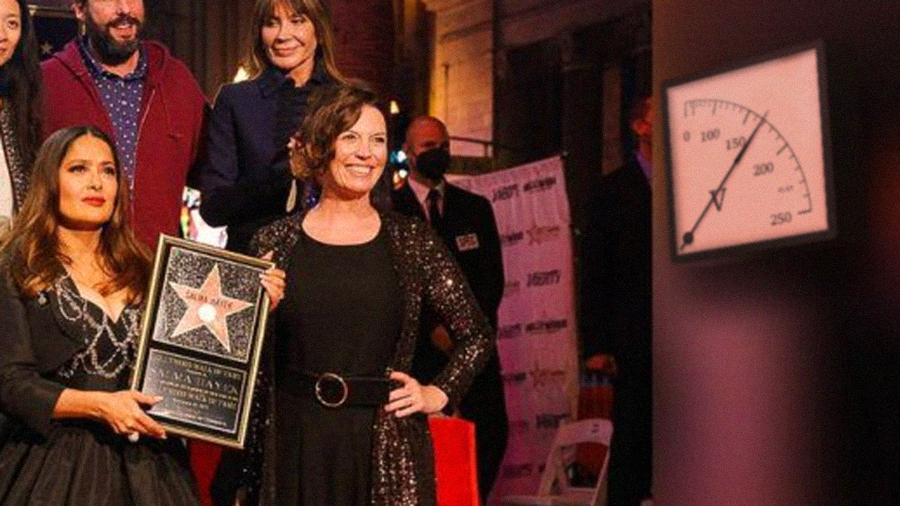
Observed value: V 170
